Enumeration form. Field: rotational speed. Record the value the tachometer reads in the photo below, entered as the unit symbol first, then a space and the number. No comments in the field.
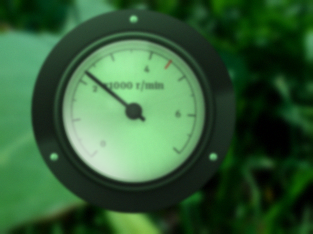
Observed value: rpm 2250
